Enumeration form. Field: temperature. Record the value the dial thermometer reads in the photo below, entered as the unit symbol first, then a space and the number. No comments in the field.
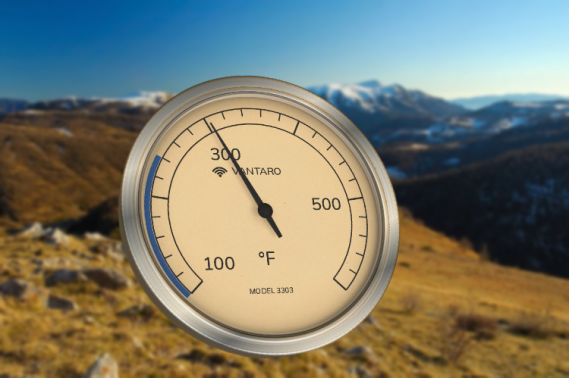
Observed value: °F 300
